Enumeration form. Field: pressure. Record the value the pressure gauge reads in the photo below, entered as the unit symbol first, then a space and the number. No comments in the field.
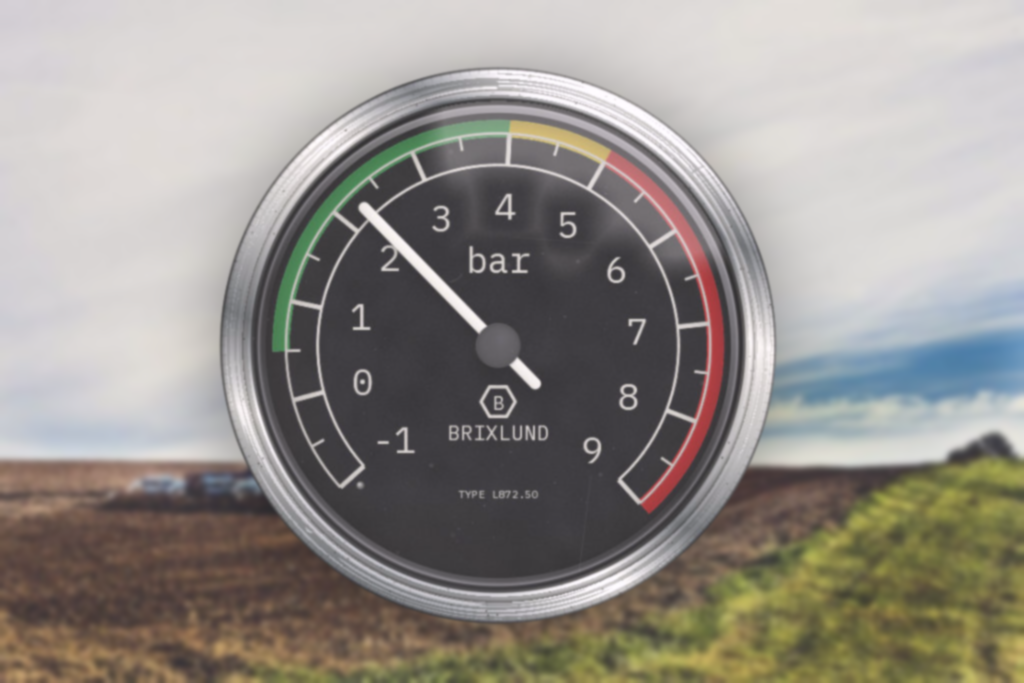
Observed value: bar 2.25
